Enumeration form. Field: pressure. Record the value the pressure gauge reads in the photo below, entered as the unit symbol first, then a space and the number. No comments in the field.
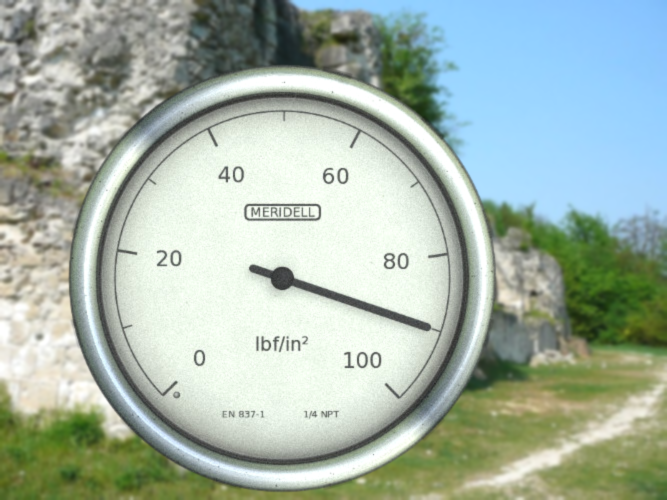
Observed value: psi 90
